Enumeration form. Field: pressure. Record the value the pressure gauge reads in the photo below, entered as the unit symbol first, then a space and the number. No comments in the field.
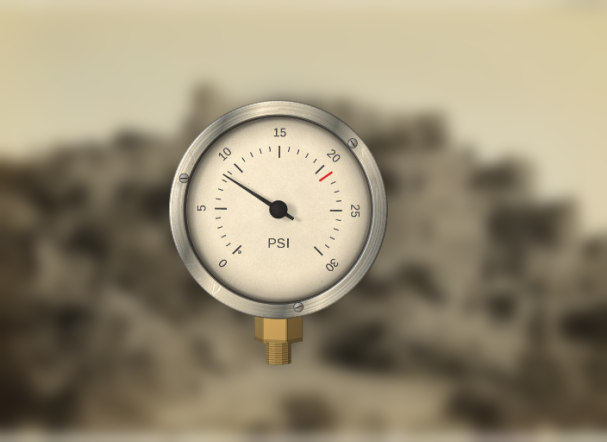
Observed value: psi 8.5
